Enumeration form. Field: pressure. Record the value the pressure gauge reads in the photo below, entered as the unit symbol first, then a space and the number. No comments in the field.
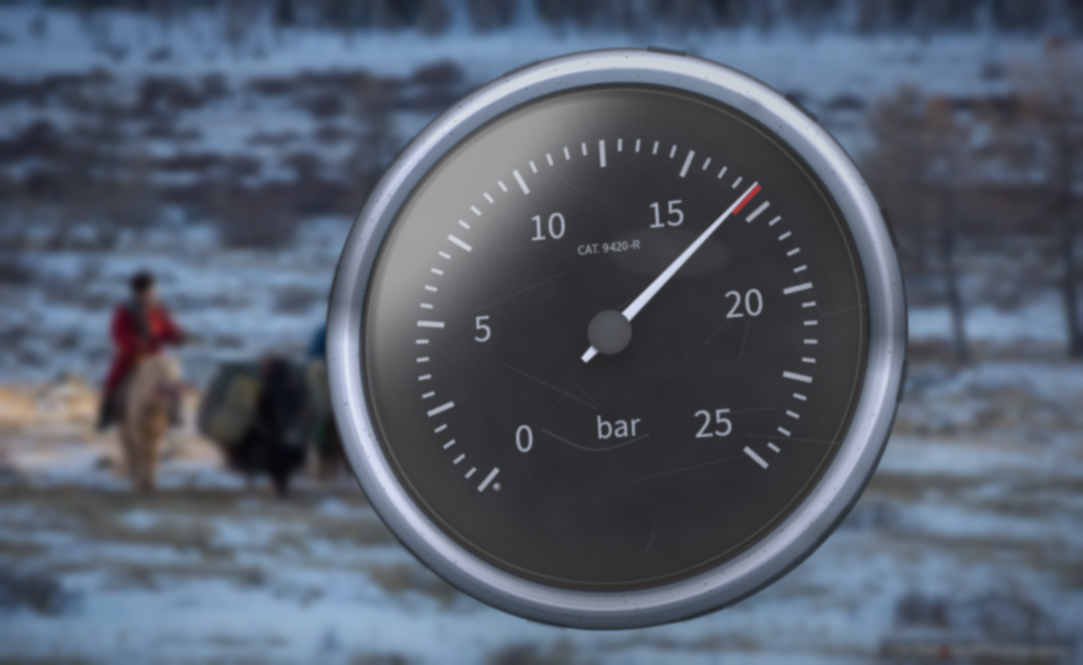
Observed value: bar 17
